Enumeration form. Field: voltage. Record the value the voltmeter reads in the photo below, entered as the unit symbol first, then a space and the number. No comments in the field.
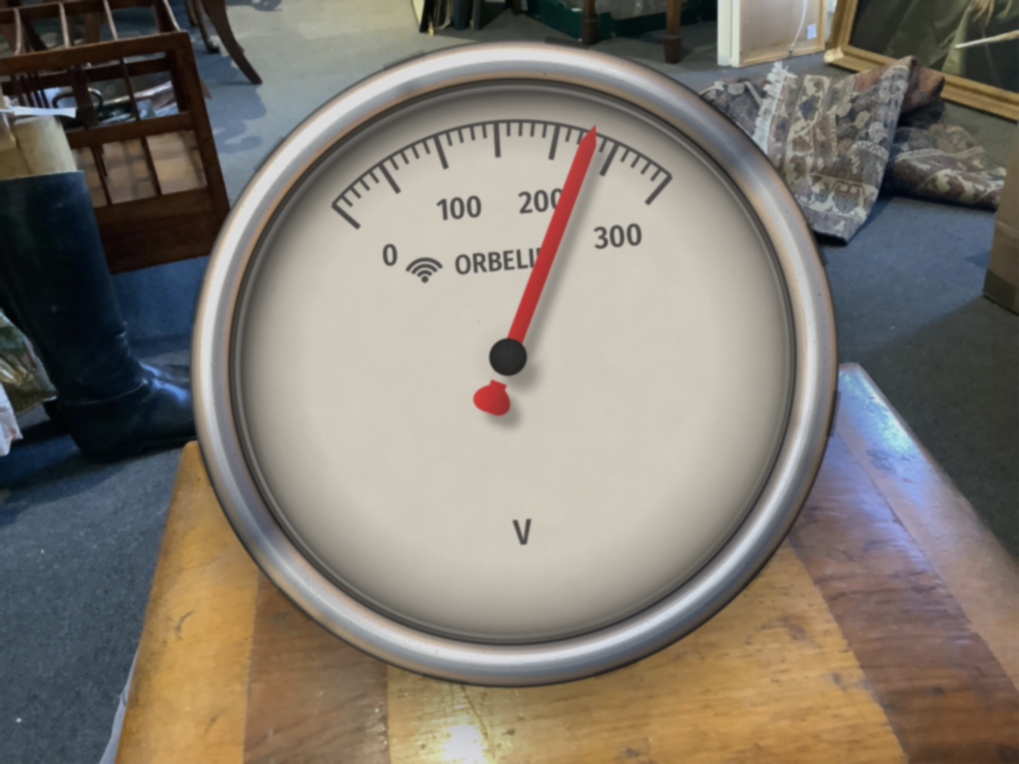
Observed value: V 230
